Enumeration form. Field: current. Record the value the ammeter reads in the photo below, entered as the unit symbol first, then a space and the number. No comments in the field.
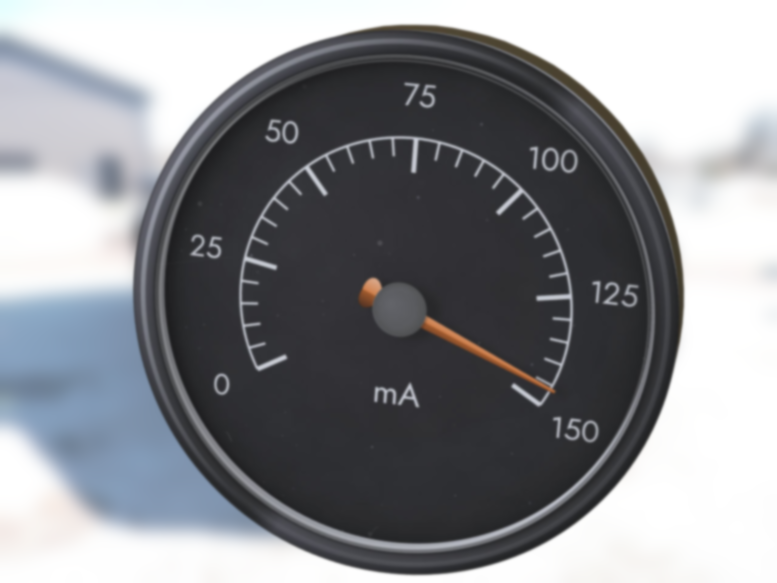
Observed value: mA 145
